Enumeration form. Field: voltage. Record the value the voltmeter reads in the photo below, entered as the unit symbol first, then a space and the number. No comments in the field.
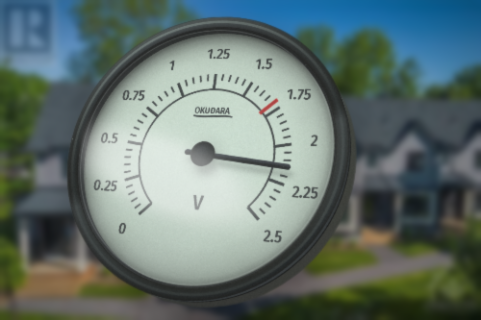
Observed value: V 2.15
